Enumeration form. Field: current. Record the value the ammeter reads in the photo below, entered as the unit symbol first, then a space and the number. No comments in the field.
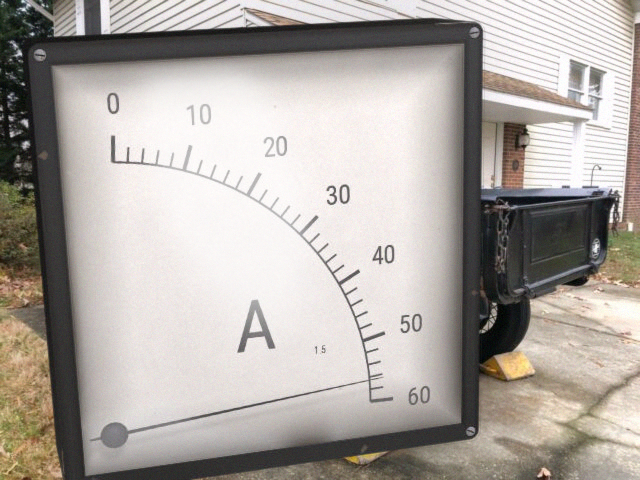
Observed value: A 56
